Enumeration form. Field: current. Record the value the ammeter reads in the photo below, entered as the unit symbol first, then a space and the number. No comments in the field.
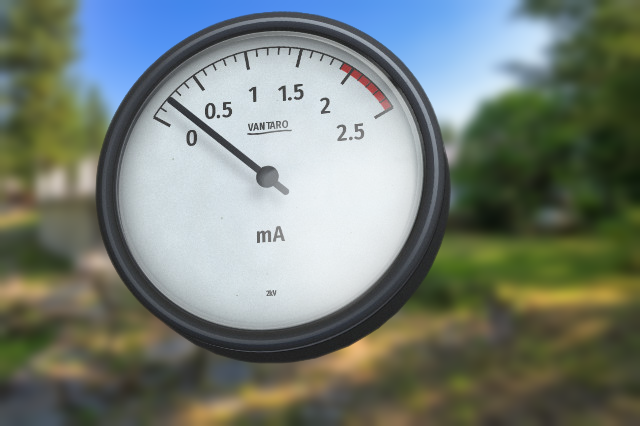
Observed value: mA 0.2
